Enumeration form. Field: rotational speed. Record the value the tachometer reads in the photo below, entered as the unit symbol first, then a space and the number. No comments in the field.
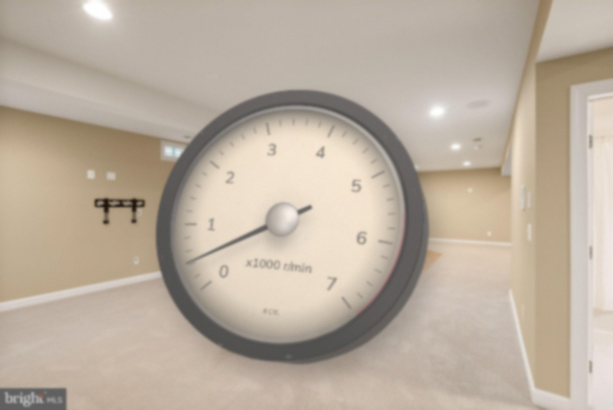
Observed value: rpm 400
